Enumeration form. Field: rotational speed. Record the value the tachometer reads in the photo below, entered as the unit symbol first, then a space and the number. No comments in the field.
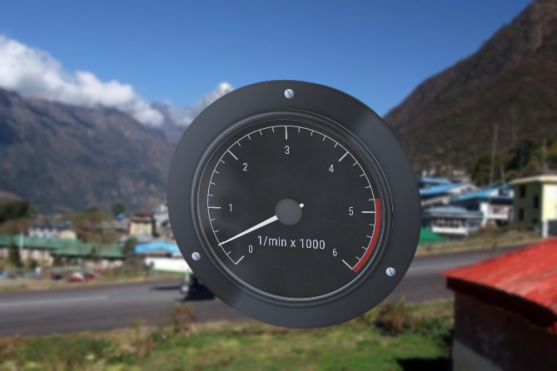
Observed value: rpm 400
